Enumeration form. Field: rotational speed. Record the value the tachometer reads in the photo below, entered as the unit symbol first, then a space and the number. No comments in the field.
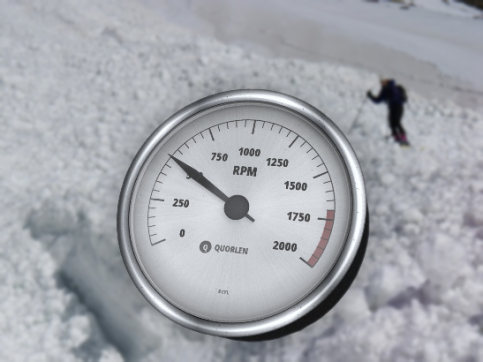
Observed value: rpm 500
